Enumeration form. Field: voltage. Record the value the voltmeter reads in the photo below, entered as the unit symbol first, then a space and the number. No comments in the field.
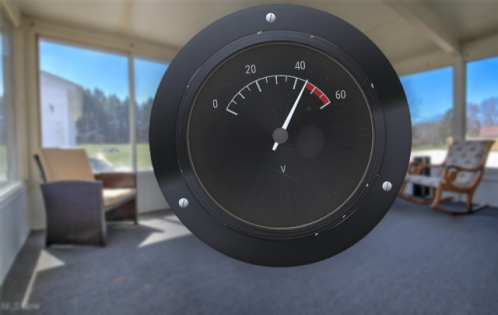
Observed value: V 45
